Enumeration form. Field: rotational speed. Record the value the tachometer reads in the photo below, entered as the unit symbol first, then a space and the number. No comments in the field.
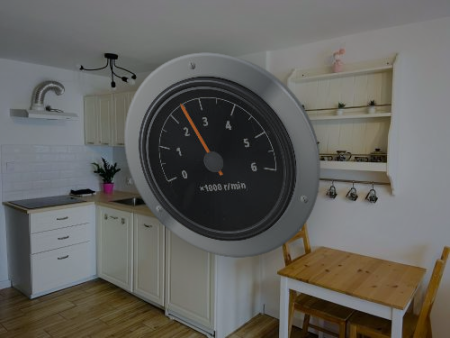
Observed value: rpm 2500
